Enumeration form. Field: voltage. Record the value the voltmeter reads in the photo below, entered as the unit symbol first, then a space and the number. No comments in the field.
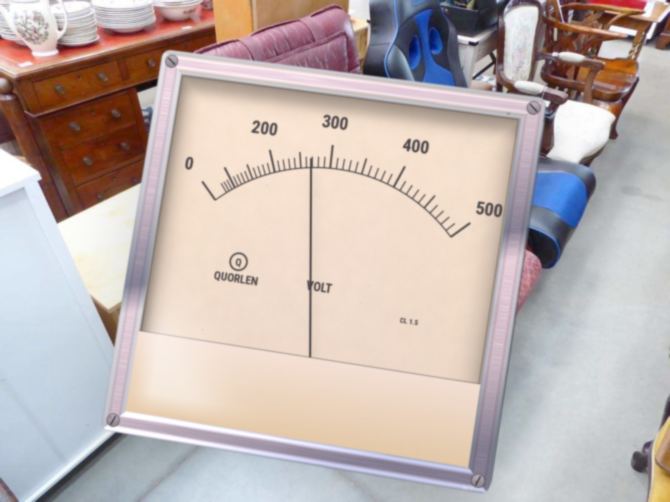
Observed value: V 270
